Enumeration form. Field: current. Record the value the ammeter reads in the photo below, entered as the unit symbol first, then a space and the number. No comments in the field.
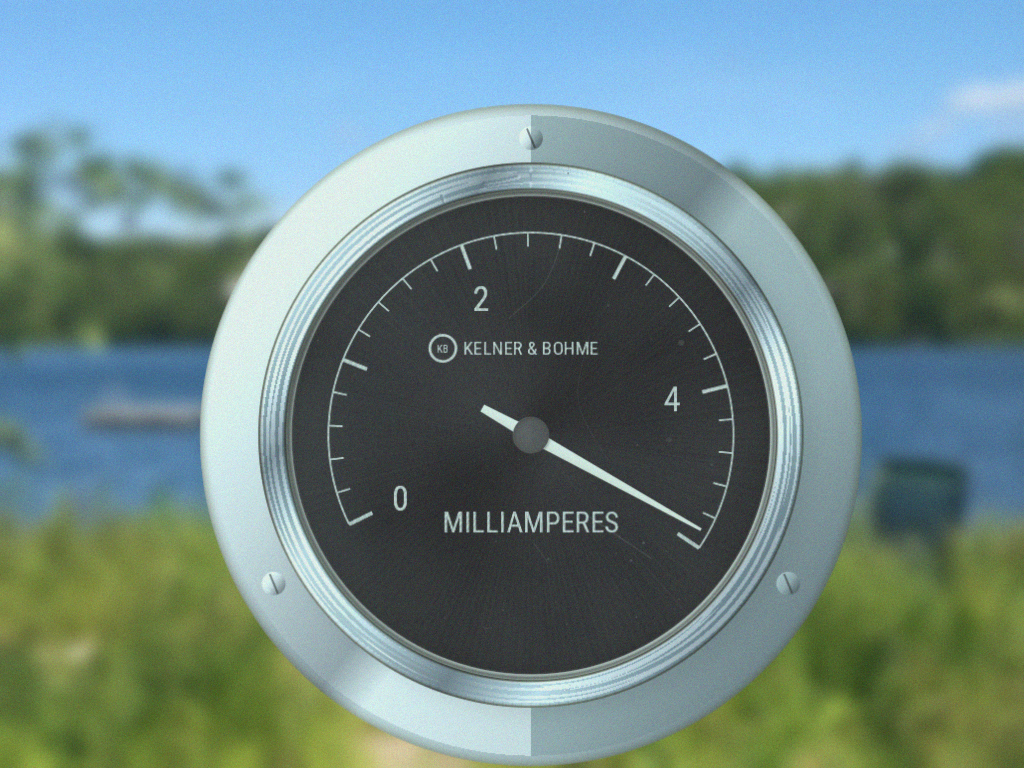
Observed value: mA 4.9
